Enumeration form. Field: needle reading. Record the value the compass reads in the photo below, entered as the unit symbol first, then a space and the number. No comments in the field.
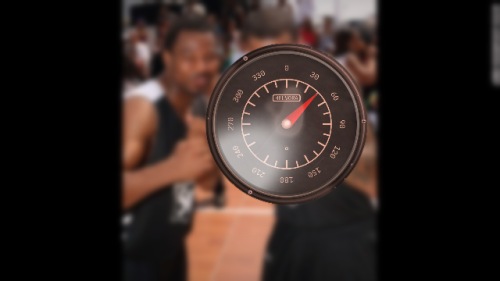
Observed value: ° 45
